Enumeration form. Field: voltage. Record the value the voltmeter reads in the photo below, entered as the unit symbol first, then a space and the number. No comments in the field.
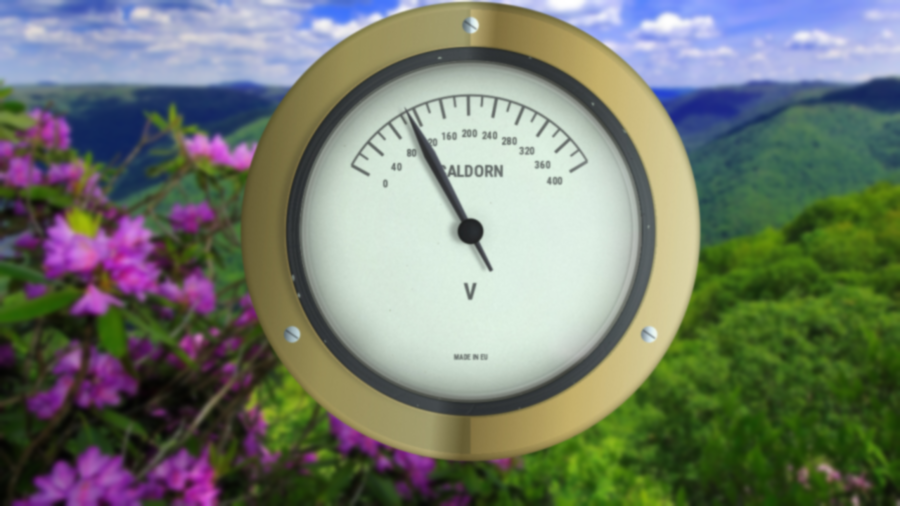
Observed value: V 110
